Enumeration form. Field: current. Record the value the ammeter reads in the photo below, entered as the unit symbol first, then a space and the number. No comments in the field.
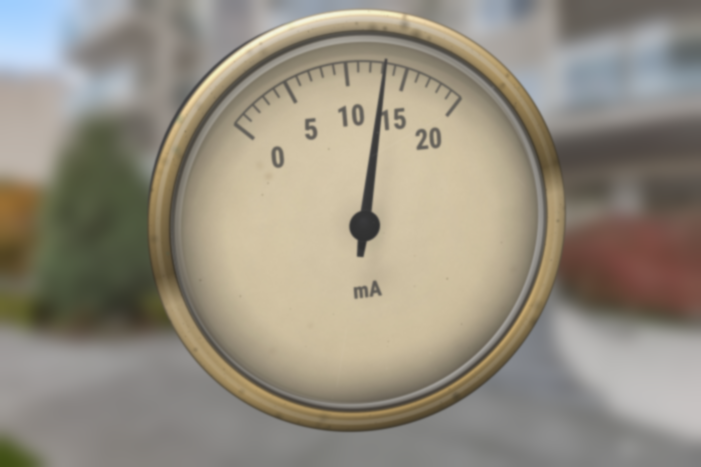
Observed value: mA 13
